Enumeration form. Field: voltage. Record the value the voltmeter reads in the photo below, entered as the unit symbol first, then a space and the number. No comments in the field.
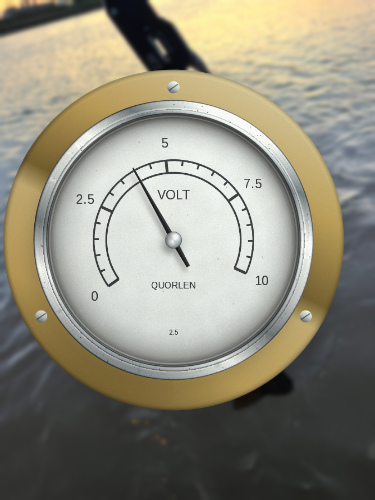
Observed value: V 4
